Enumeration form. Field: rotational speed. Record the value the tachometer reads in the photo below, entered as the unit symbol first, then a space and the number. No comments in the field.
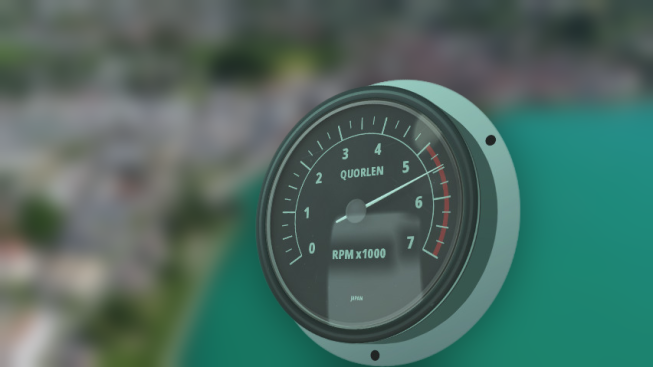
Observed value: rpm 5500
